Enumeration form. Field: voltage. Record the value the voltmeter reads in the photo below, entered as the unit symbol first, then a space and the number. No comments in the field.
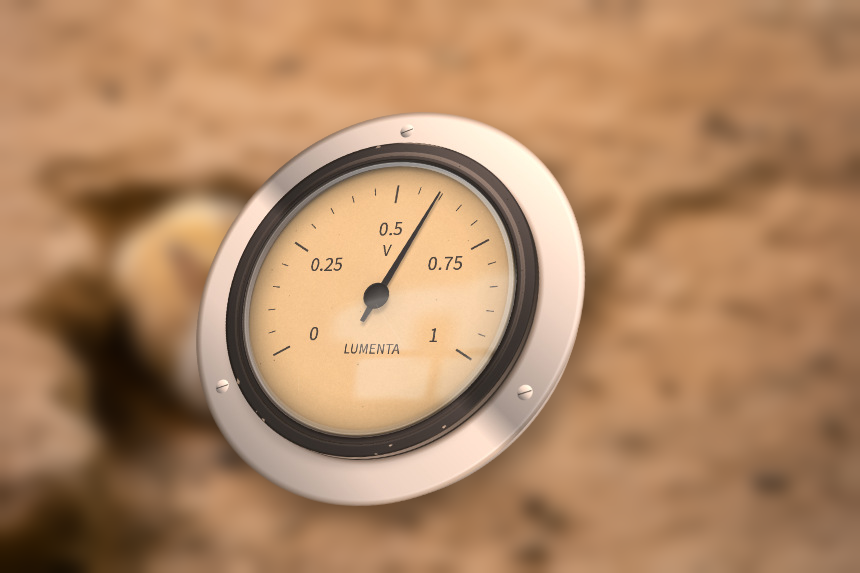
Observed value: V 0.6
